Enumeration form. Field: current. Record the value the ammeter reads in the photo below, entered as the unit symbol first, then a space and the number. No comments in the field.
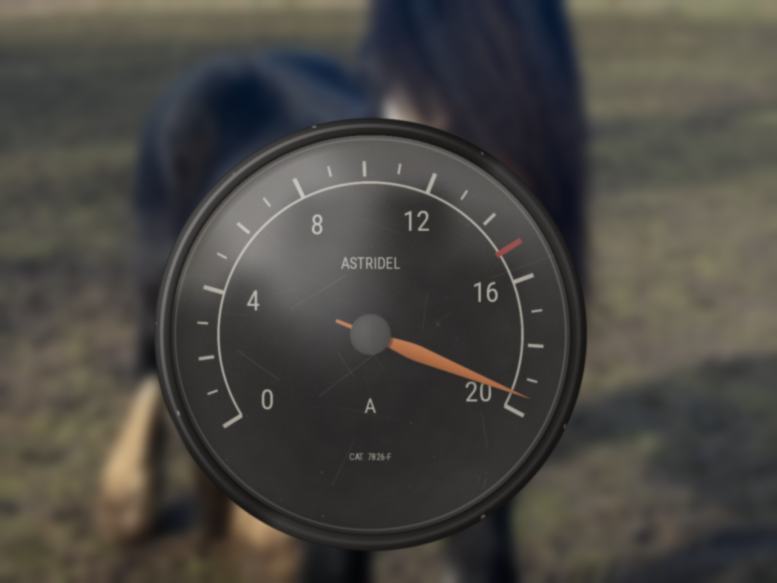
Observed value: A 19.5
